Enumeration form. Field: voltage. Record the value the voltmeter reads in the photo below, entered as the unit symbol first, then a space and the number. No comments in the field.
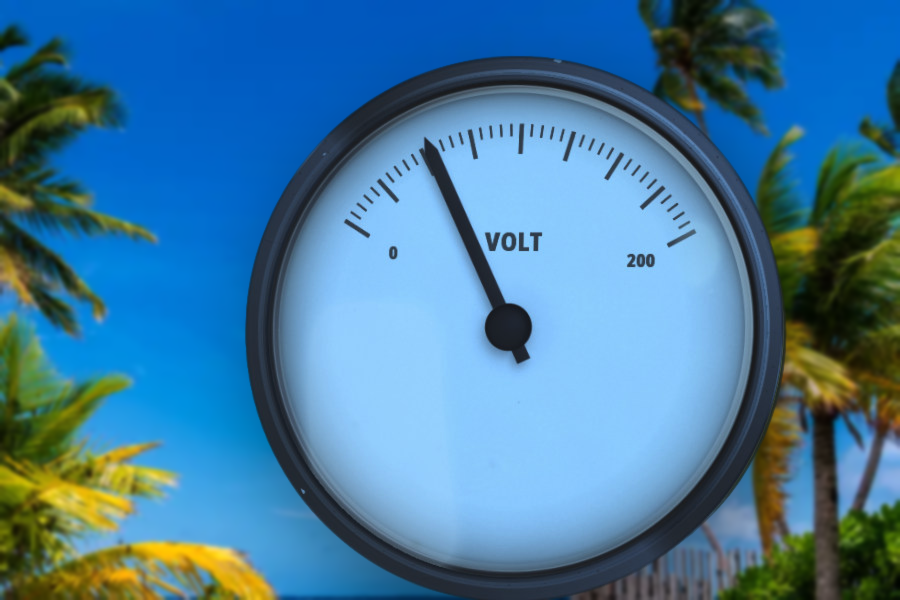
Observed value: V 55
